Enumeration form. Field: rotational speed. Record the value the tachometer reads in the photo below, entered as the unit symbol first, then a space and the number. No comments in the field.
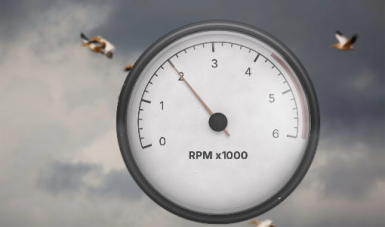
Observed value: rpm 2000
